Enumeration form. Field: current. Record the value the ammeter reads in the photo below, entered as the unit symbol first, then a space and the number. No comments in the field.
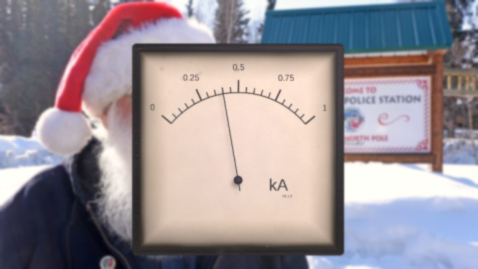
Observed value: kA 0.4
